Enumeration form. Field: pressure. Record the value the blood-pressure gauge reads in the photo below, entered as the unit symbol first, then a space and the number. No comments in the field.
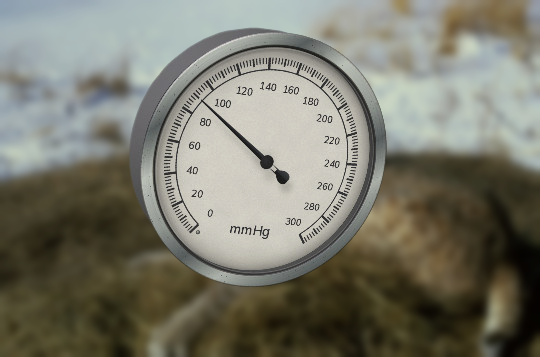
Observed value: mmHg 90
